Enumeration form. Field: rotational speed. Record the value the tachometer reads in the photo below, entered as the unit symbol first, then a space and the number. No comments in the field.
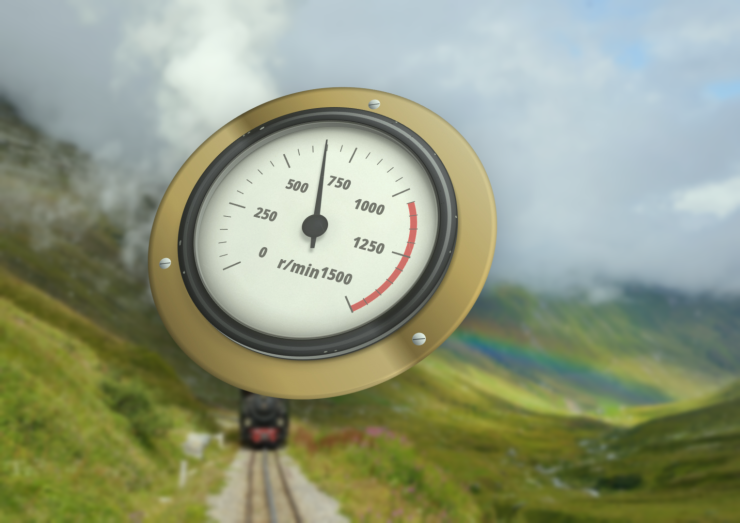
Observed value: rpm 650
